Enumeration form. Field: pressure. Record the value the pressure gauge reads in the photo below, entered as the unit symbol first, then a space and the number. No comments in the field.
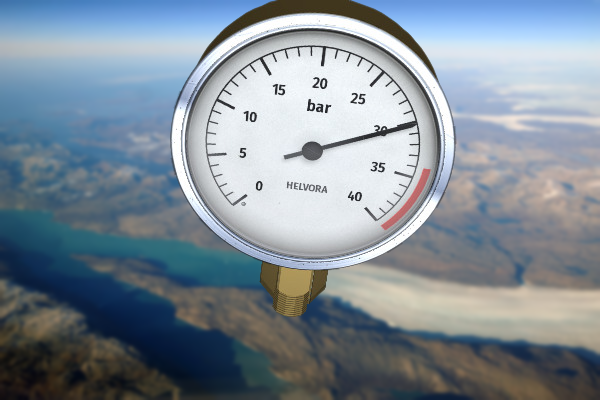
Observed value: bar 30
